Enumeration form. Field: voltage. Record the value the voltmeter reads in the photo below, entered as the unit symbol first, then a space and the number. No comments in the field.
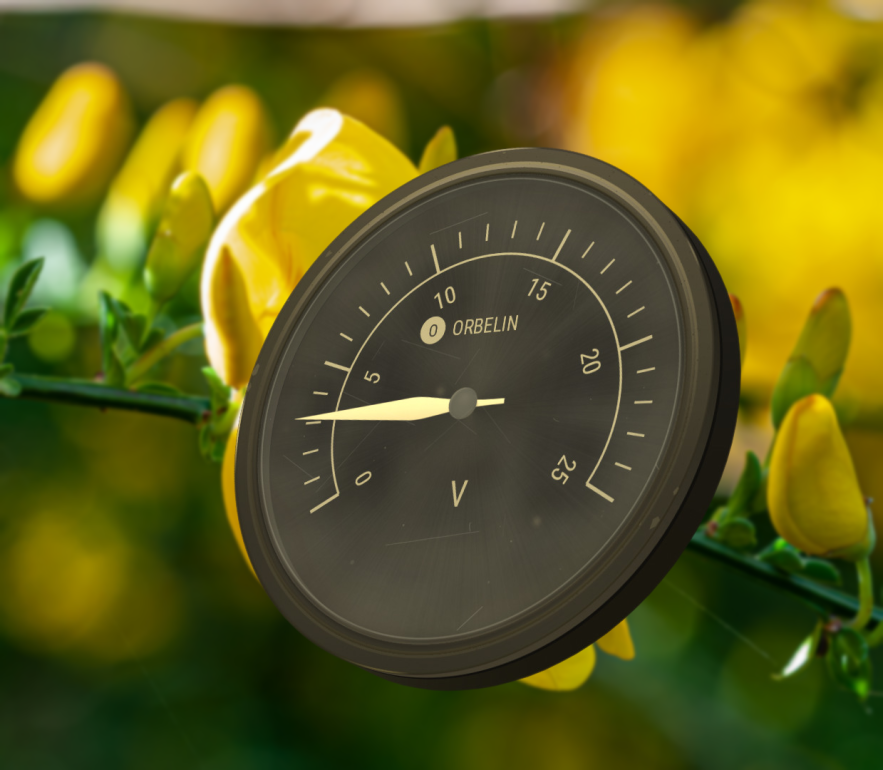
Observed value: V 3
